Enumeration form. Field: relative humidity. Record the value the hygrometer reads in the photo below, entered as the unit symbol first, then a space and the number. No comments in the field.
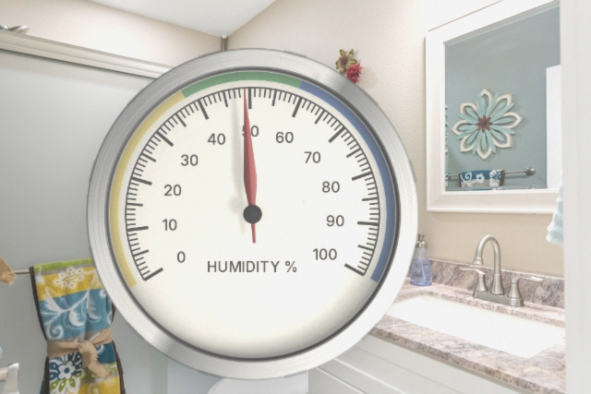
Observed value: % 49
